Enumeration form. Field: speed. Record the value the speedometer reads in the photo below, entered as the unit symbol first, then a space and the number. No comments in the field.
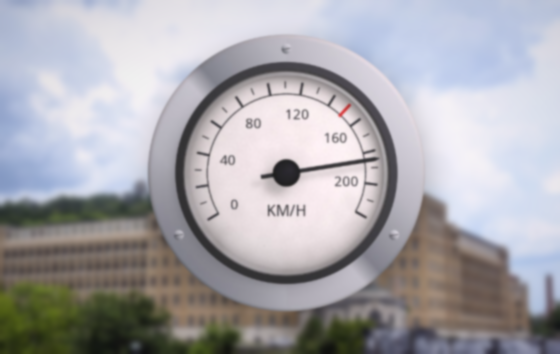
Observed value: km/h 185
